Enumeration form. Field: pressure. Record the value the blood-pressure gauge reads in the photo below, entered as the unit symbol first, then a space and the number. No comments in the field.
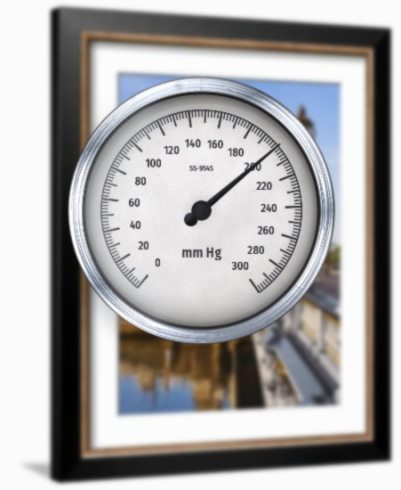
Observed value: mmHg 200
